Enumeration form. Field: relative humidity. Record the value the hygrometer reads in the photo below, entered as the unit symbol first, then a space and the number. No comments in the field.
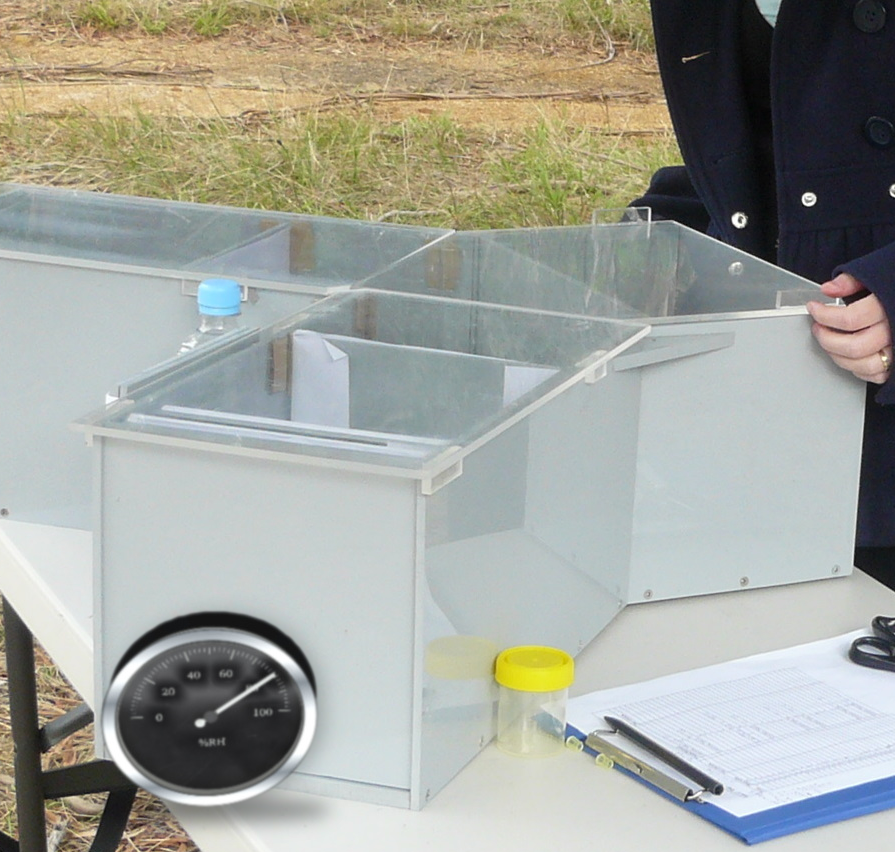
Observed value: % 80
